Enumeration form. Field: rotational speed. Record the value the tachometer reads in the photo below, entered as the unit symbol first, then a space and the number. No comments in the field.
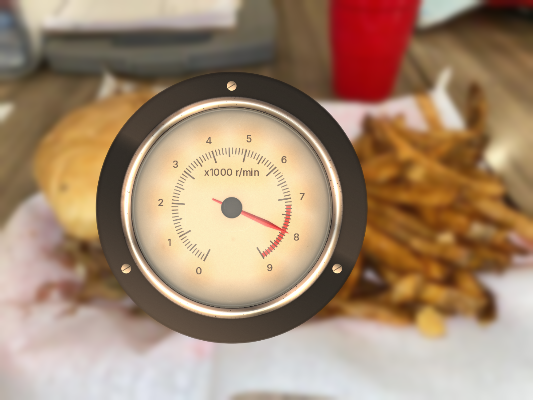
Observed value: rpm 8000
